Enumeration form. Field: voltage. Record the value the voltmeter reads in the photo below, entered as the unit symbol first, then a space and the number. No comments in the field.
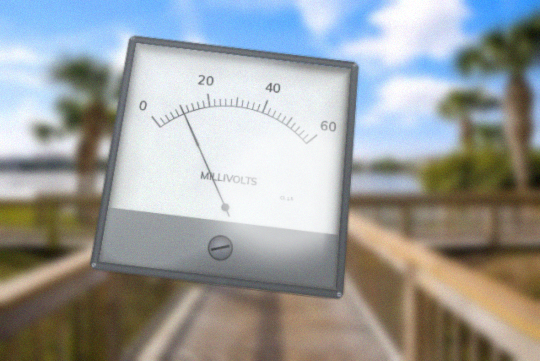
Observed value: mV 10
